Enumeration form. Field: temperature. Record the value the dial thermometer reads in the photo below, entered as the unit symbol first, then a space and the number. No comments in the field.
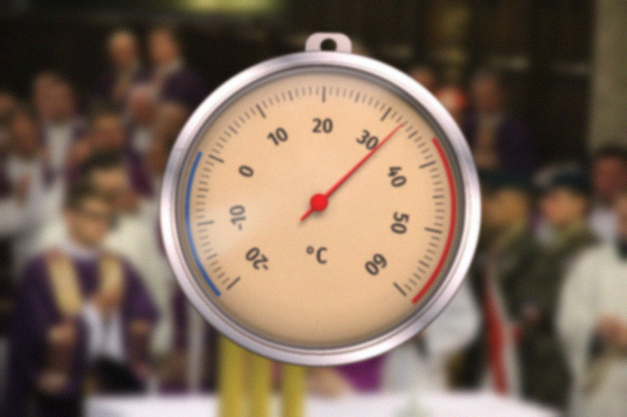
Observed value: °C 33
